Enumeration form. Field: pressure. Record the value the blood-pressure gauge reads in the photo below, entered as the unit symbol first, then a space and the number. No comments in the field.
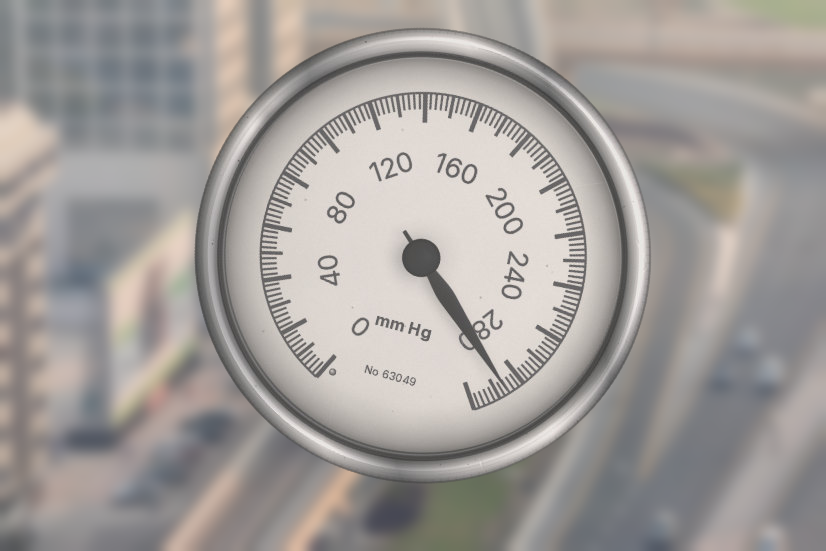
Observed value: mmHg 286
